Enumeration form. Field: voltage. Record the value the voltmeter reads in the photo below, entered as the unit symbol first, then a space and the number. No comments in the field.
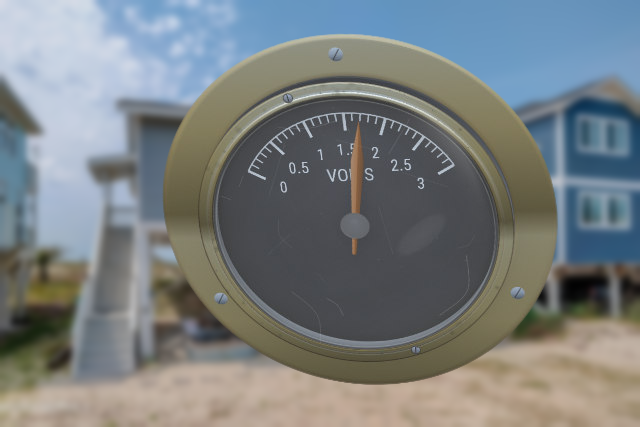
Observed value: V 1.7
